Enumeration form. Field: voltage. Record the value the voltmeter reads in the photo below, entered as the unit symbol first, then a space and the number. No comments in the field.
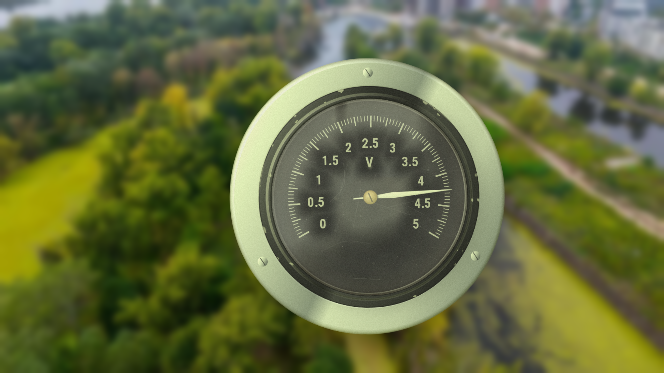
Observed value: V 4.25
